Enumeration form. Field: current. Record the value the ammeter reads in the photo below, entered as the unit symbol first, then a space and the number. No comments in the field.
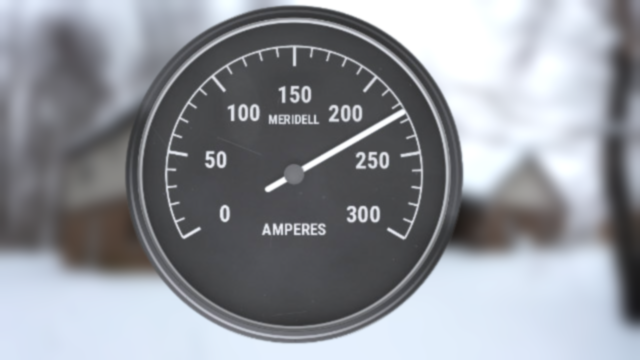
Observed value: A 225
